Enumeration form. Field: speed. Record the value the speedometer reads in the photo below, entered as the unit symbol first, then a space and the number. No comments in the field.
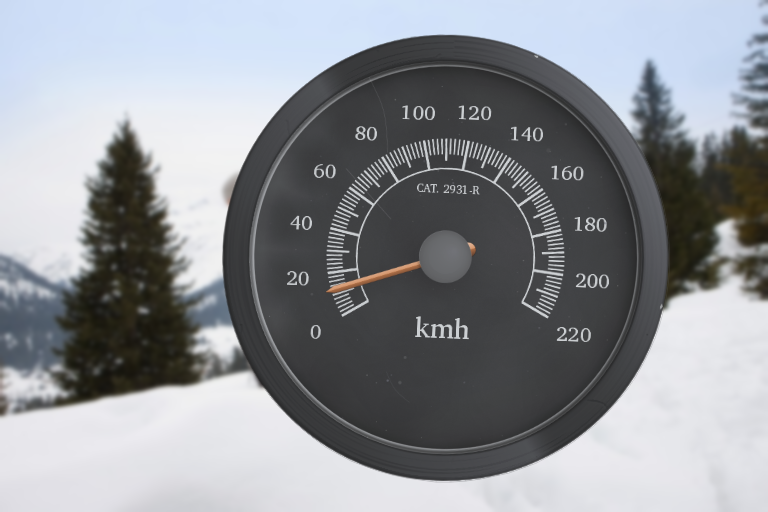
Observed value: km/h 12
